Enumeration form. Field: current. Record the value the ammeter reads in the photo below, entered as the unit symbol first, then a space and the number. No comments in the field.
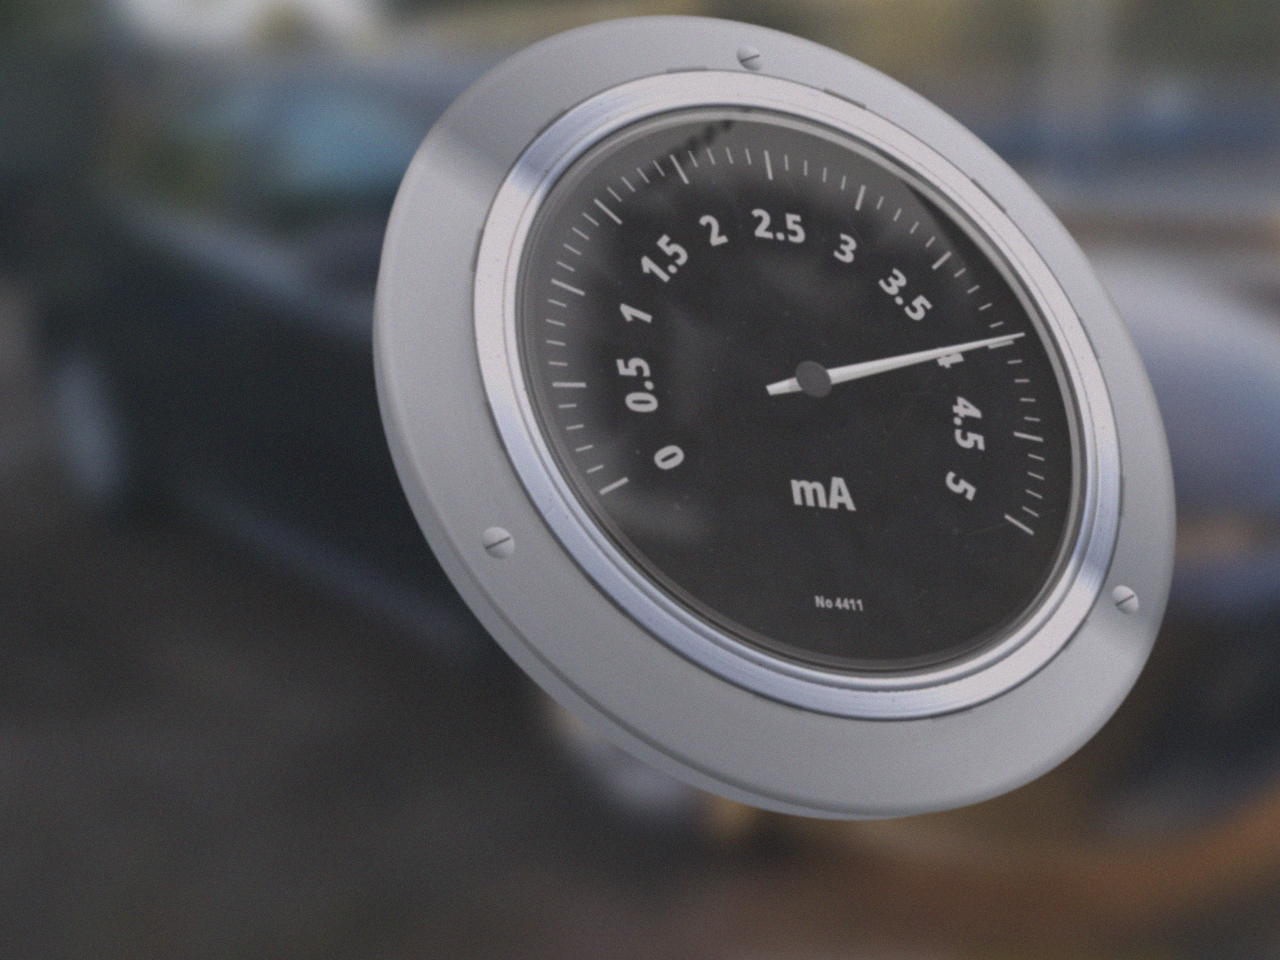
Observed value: mA 4
